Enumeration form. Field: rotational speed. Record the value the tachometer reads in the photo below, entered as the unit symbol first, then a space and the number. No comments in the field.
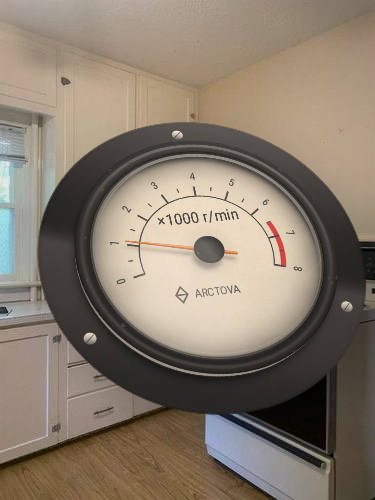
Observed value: rpm 1000
